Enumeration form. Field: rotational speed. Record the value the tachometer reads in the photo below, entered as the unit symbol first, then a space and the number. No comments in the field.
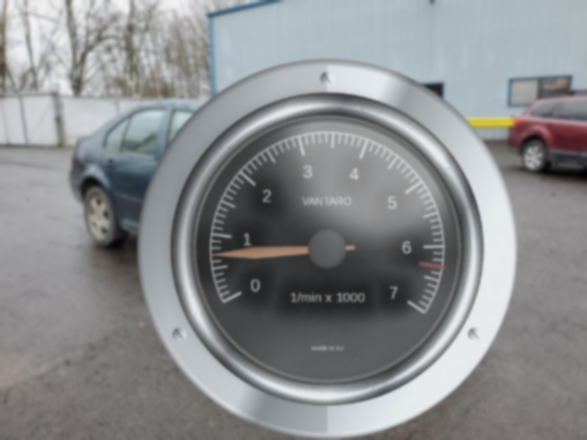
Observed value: rpm 700
